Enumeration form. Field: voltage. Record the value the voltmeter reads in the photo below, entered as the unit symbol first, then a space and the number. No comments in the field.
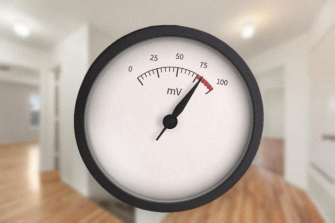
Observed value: mV 80
